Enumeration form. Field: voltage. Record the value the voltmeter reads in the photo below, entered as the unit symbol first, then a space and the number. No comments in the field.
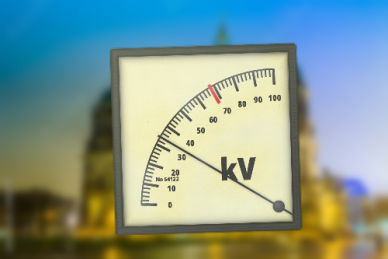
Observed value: kV 34
